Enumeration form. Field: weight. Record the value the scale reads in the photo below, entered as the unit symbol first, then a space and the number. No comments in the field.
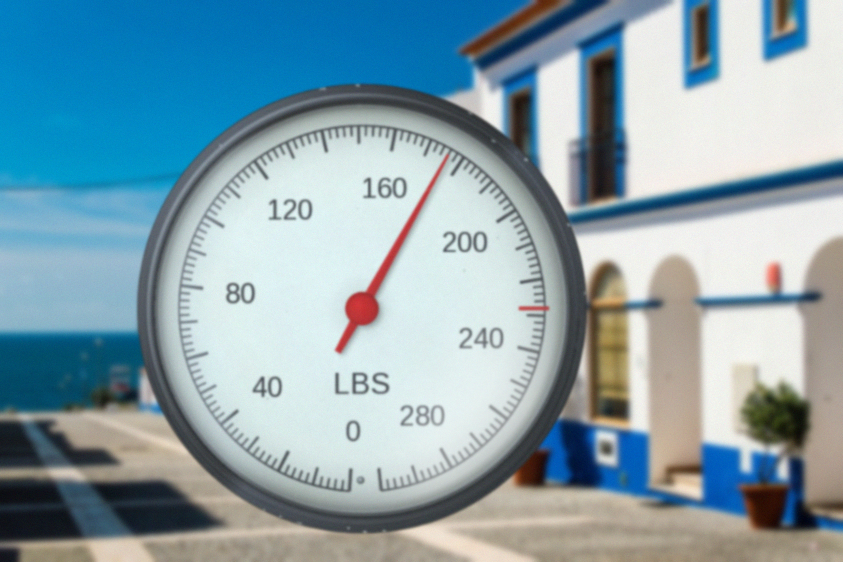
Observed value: lb 176
